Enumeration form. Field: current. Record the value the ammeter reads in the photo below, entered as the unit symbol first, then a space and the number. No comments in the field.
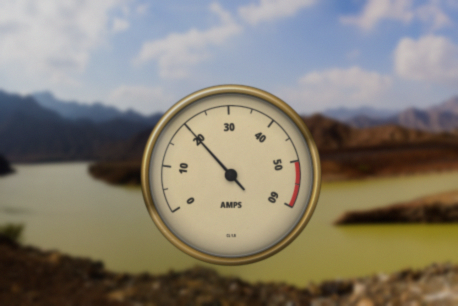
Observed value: A 20
